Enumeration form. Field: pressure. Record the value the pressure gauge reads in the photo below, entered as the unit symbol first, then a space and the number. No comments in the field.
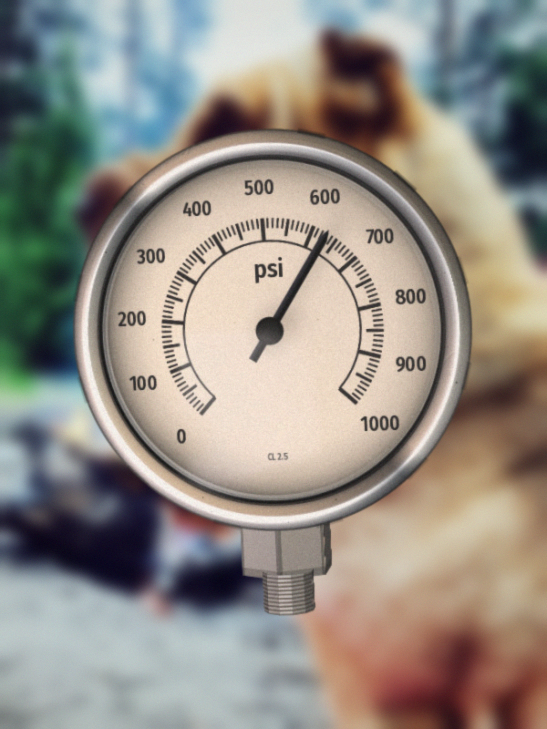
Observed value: psi 630
